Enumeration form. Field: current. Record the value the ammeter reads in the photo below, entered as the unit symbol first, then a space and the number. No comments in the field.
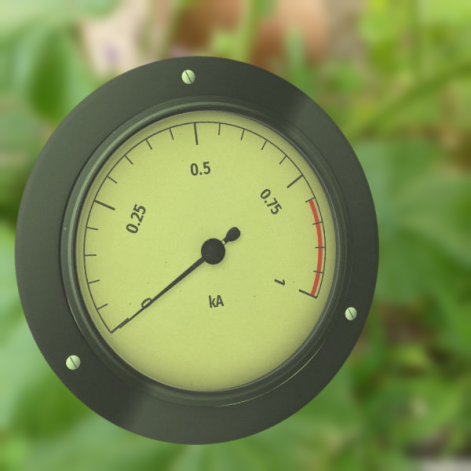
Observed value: kA 0
